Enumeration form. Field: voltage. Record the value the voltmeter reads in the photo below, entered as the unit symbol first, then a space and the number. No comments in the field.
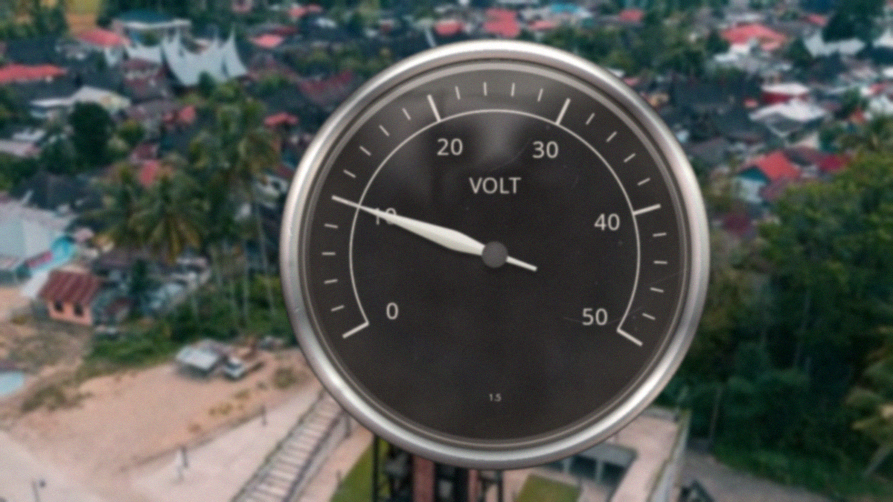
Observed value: V 10
